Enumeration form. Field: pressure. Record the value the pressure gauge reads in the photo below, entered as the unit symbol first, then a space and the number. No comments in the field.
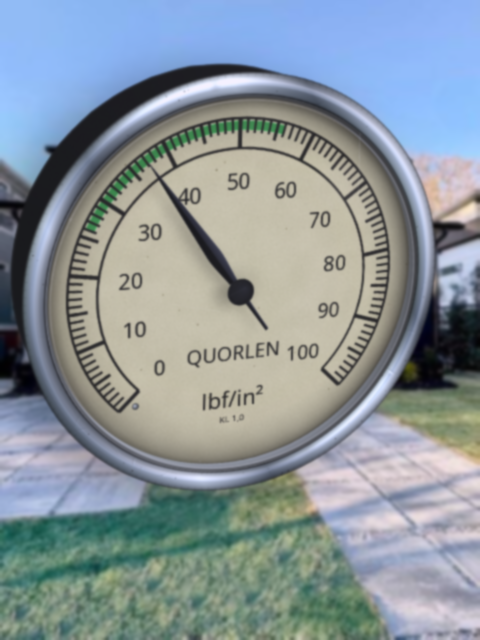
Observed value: psi 37
